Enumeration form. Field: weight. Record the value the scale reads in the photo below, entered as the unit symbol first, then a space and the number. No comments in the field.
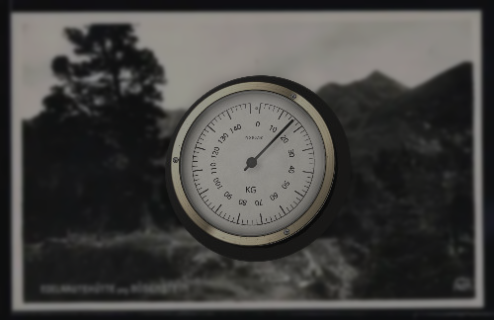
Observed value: kg 16
